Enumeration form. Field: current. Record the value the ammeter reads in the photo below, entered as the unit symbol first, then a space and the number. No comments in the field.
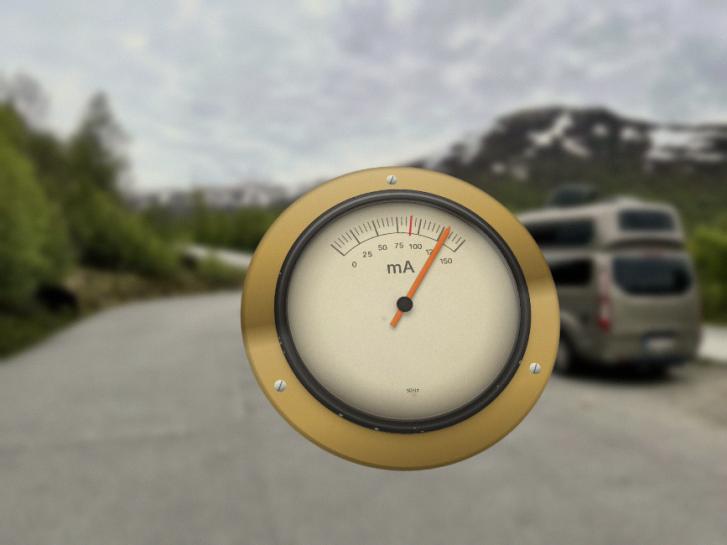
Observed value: mA 130
